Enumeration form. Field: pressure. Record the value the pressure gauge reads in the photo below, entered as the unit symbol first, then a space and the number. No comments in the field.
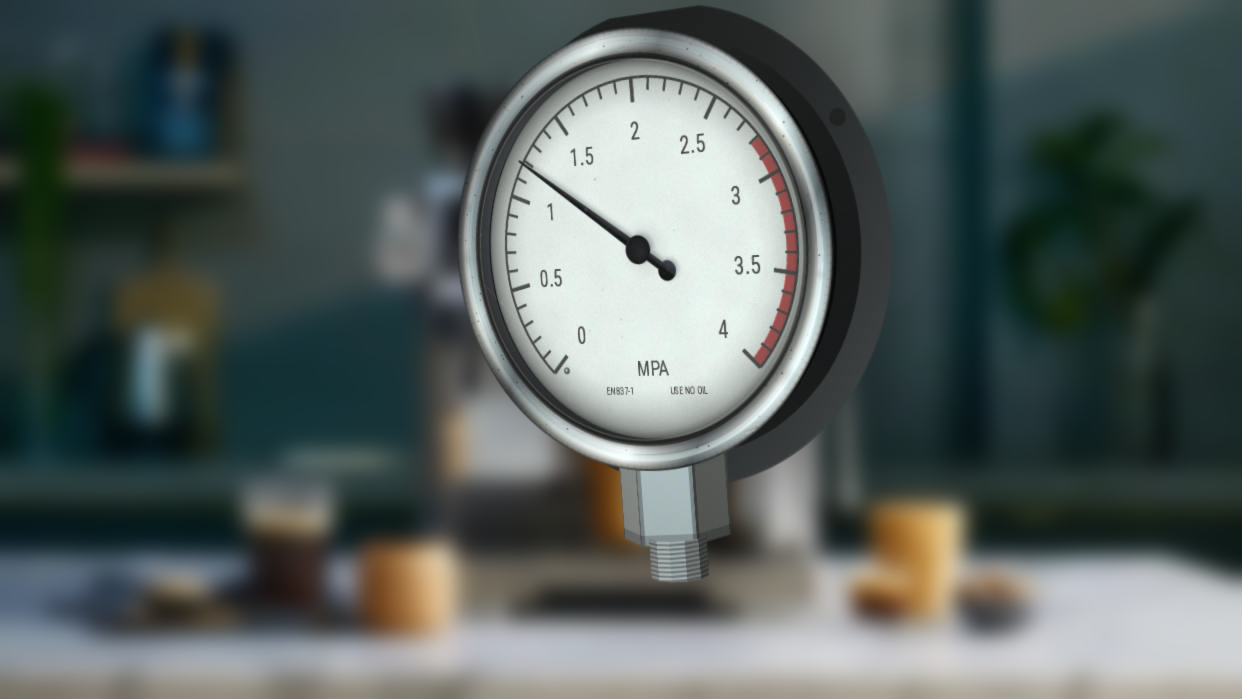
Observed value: MPa 1.2
